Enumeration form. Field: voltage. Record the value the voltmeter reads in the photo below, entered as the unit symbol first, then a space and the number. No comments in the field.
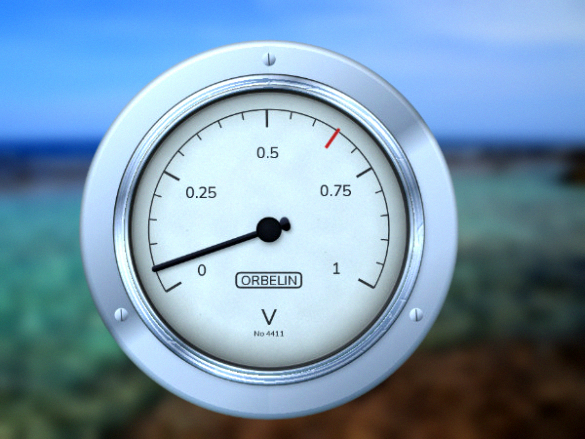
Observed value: V 0.05
